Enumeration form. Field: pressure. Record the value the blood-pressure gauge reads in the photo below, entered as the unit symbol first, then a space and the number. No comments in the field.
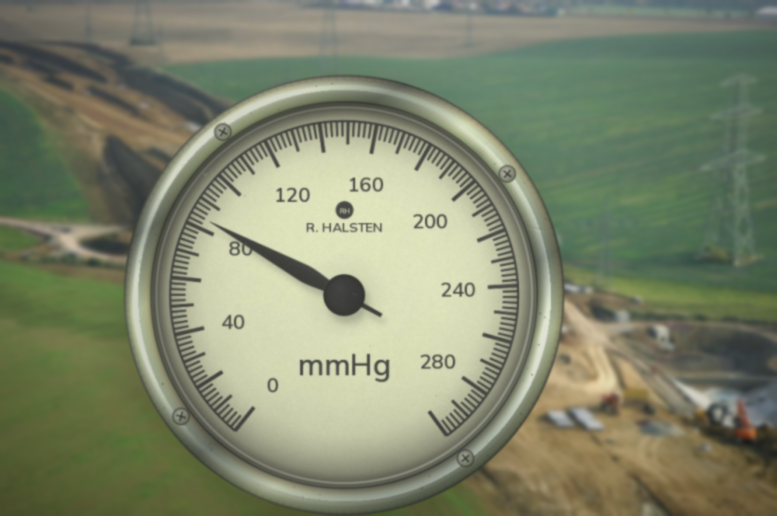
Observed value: mmHg 84
